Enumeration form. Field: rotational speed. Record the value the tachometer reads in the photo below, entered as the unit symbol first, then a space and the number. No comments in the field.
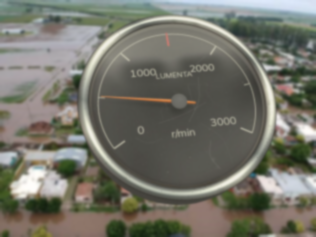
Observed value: rpm 500
